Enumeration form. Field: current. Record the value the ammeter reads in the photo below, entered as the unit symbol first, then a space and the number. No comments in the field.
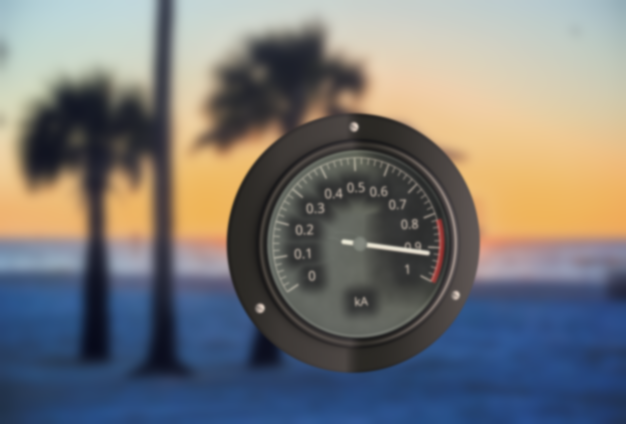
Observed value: kA 0.92
